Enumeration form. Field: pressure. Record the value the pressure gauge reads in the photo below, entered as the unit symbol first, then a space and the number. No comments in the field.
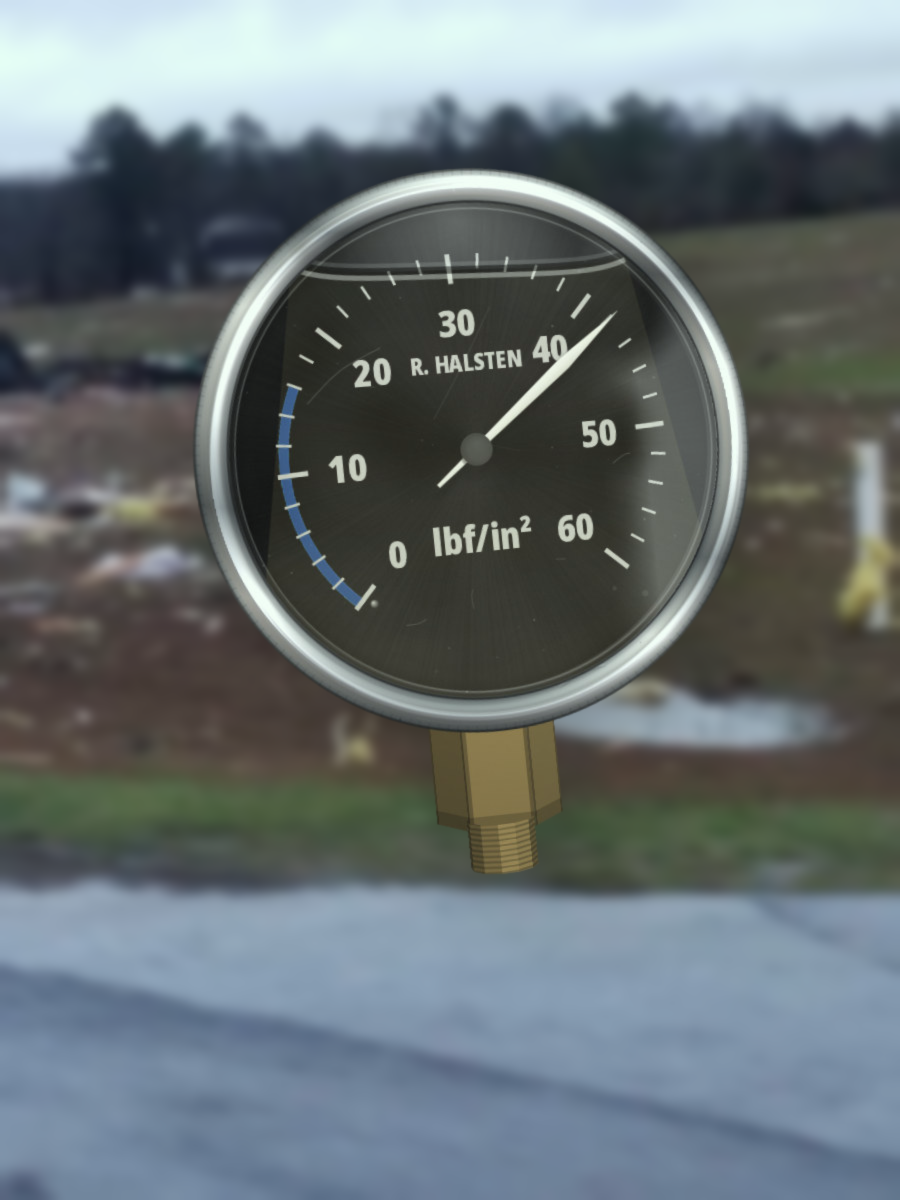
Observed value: psi 42
